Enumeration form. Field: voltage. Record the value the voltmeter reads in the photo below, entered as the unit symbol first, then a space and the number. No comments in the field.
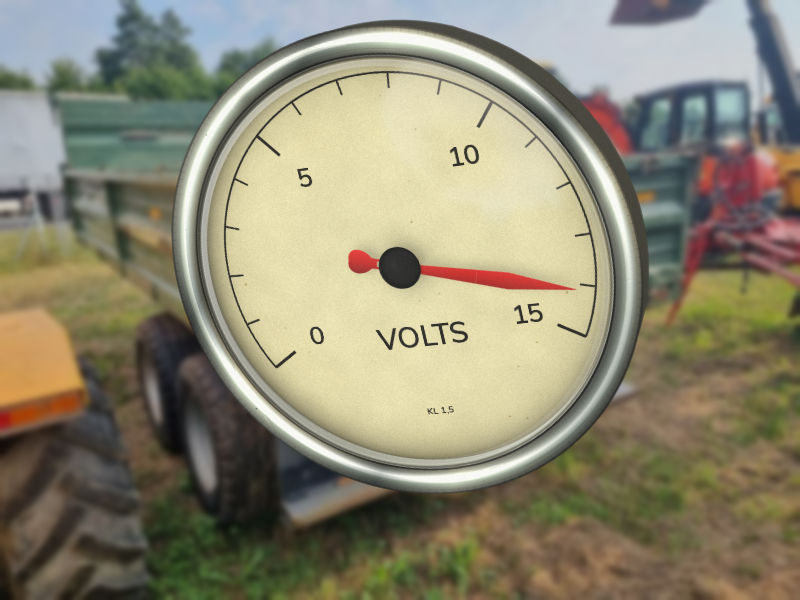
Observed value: V 14
